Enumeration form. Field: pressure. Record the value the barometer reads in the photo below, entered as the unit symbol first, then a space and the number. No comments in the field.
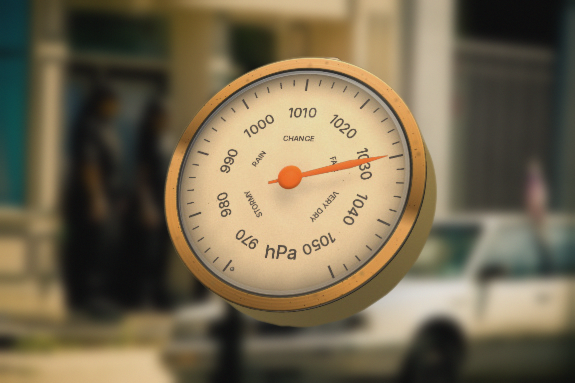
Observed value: hPa 1030
